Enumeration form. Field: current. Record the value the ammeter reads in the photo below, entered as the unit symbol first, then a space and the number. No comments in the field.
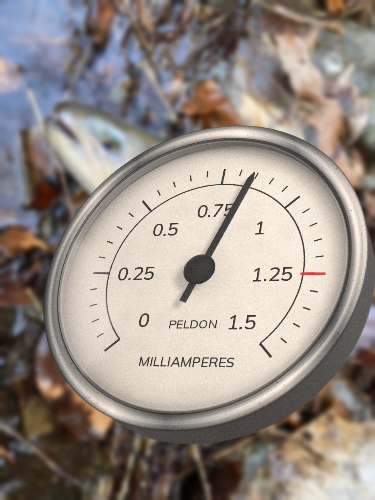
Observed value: mA 0.85
